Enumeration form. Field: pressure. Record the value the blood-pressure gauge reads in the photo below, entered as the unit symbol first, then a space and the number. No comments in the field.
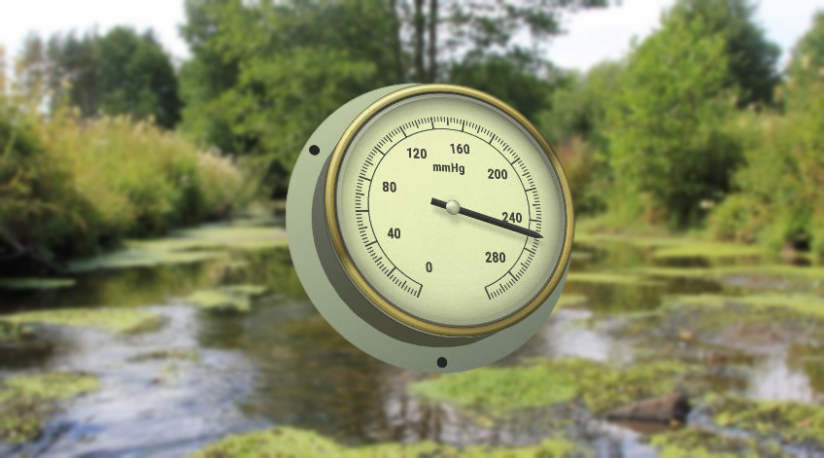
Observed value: mmHg 250
